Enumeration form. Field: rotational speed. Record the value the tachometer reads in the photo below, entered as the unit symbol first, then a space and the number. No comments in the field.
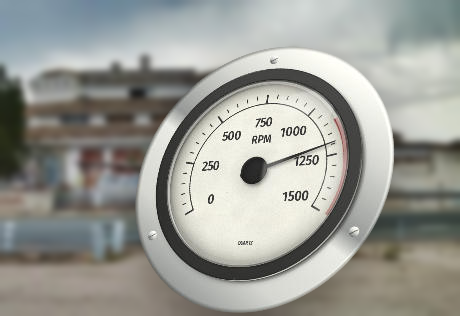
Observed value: rpm 1200
